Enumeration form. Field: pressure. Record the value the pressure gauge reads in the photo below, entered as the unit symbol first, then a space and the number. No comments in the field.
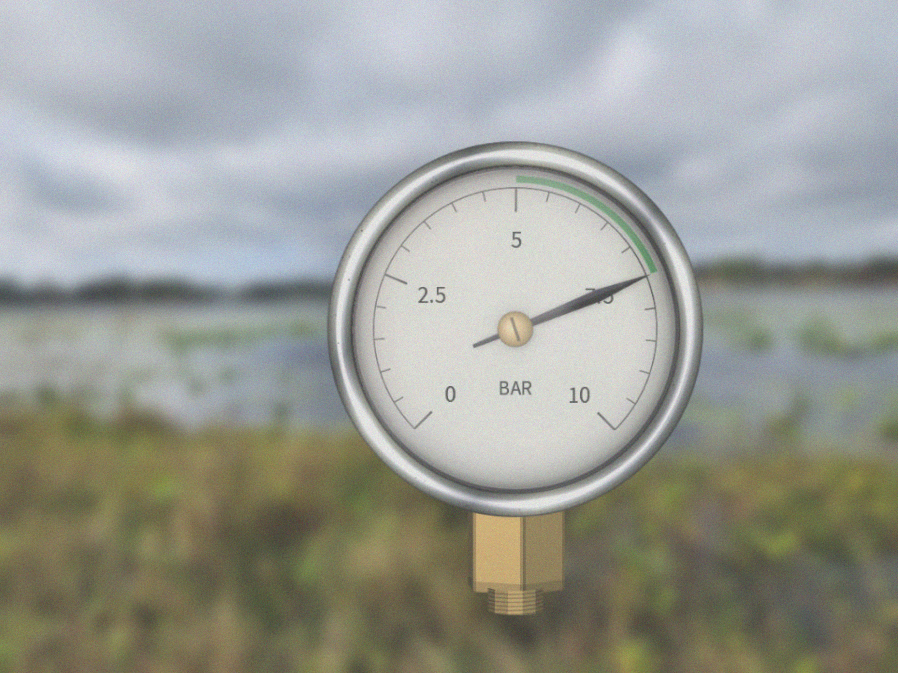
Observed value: bar 7.5
